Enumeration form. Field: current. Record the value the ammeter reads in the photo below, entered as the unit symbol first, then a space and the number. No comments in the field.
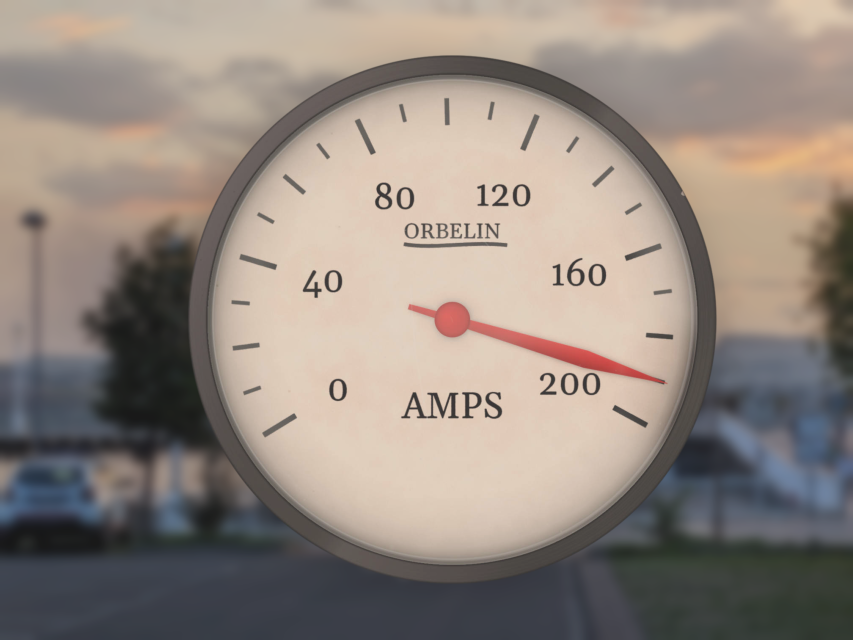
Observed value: A 190
